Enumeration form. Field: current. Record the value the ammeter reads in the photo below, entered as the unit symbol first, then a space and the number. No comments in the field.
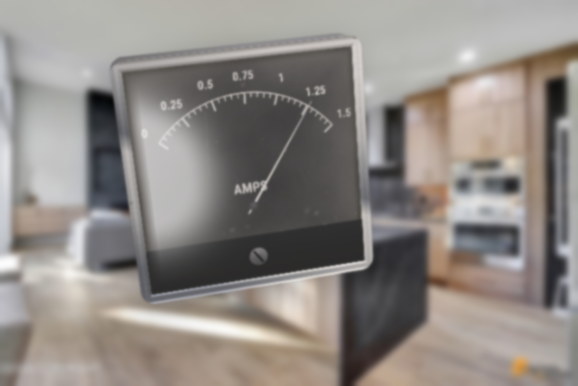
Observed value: A 1.25
